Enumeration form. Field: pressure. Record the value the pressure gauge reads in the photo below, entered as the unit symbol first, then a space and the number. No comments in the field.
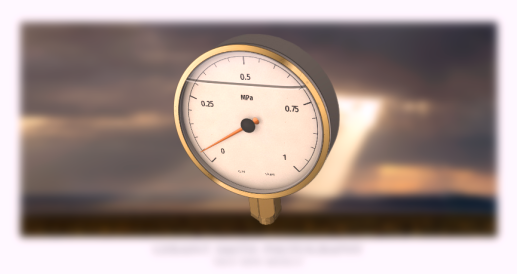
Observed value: MPa 0.05
